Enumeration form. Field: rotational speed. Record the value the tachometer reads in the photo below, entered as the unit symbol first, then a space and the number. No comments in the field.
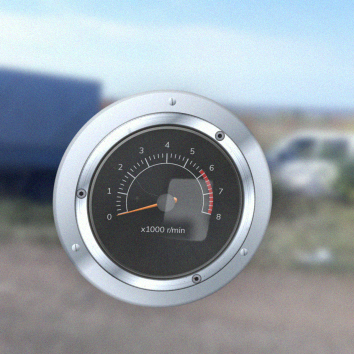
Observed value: rpm 0
